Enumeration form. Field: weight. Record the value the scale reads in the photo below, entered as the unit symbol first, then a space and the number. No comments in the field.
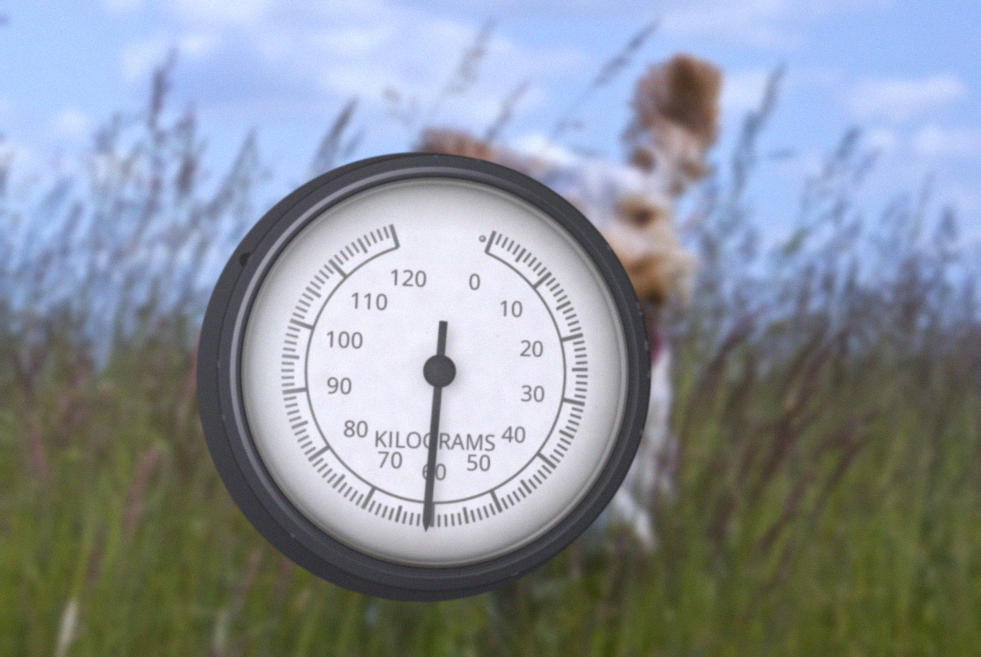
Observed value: kg 61
